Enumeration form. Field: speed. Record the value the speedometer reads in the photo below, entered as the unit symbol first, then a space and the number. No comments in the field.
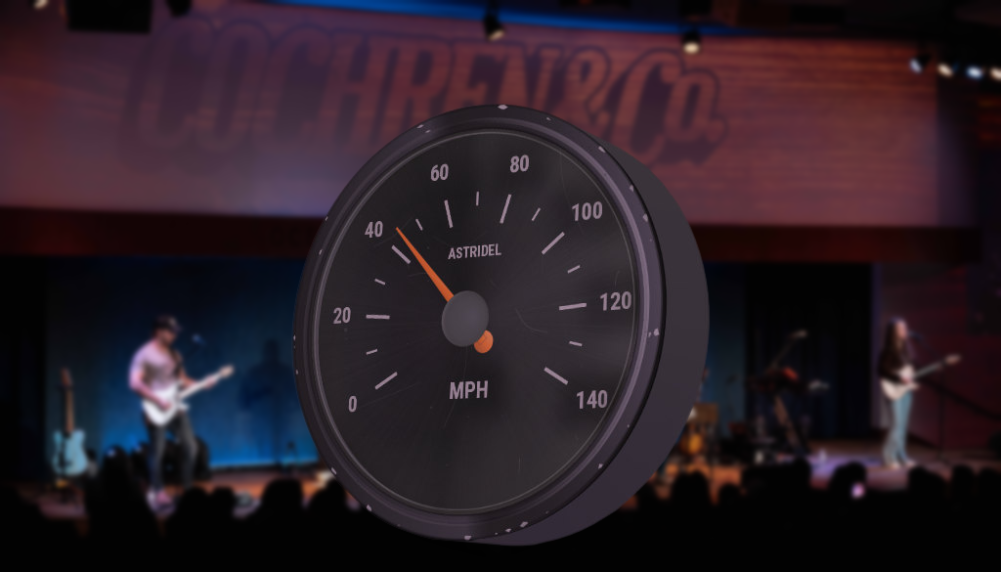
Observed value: mph 45
